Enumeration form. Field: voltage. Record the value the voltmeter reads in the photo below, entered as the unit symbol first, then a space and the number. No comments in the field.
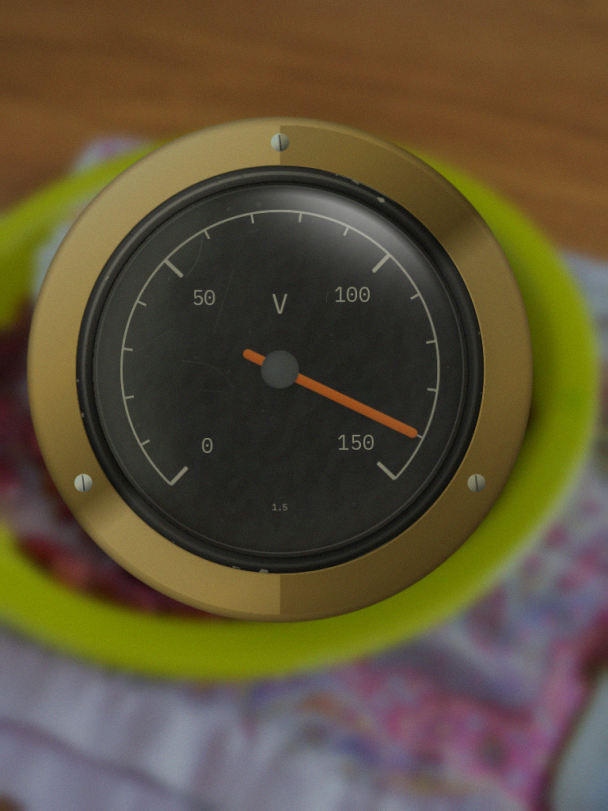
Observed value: V 140
